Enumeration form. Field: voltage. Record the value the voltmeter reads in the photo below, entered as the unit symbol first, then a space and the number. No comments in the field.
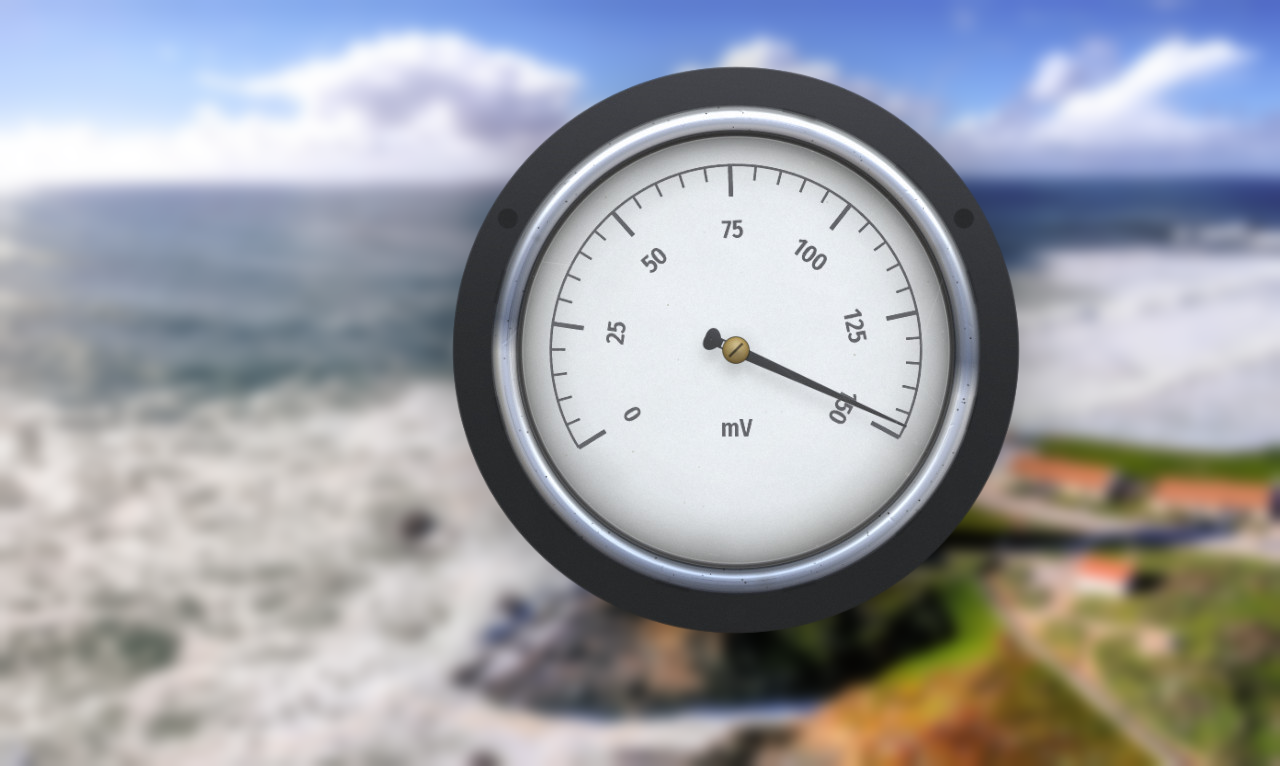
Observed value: mV 147.5
